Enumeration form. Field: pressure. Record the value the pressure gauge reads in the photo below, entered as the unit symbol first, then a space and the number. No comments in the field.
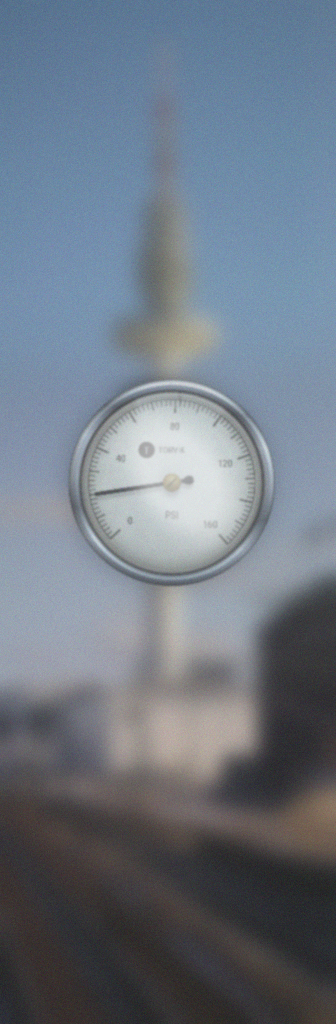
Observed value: psi 20
